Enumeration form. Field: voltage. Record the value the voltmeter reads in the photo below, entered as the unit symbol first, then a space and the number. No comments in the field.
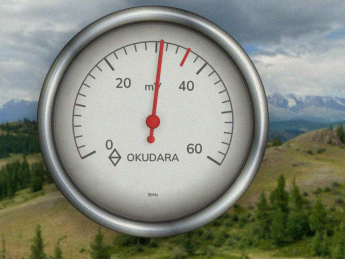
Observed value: mV 31
